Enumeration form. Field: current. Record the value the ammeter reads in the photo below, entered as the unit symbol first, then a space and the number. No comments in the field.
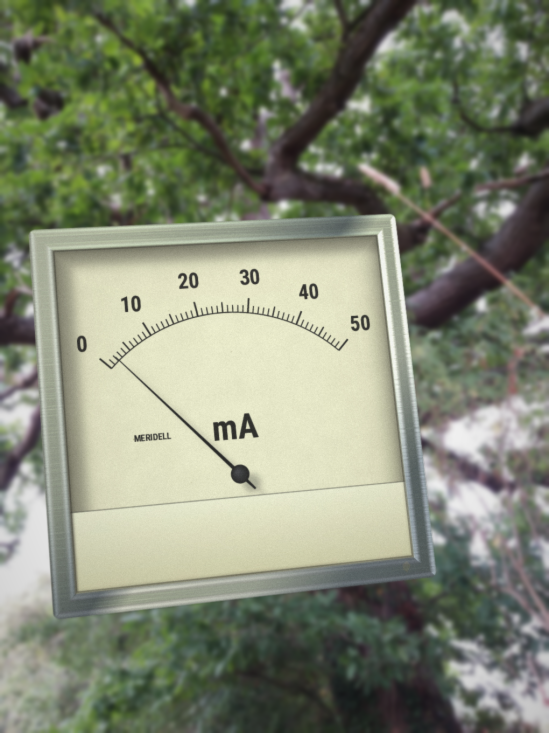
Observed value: mA 2
